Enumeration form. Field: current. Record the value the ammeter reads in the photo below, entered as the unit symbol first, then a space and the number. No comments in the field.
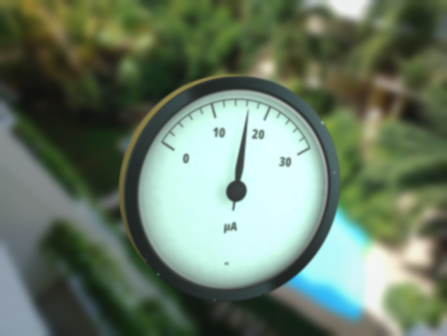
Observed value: µA 16
